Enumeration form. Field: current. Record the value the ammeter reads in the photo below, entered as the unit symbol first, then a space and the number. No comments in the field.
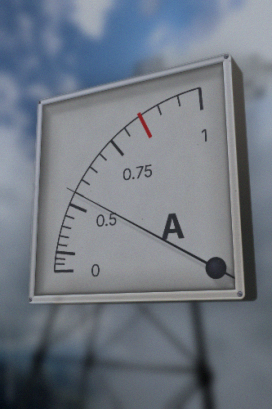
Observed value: A 0.55
